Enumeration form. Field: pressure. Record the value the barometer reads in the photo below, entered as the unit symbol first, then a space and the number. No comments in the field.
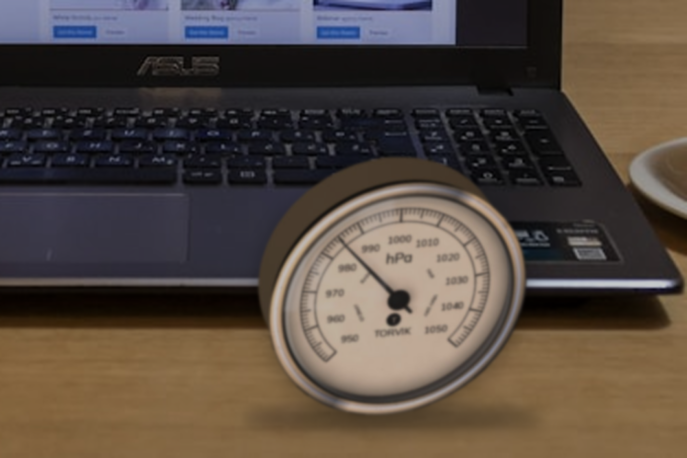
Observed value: hPa 985
